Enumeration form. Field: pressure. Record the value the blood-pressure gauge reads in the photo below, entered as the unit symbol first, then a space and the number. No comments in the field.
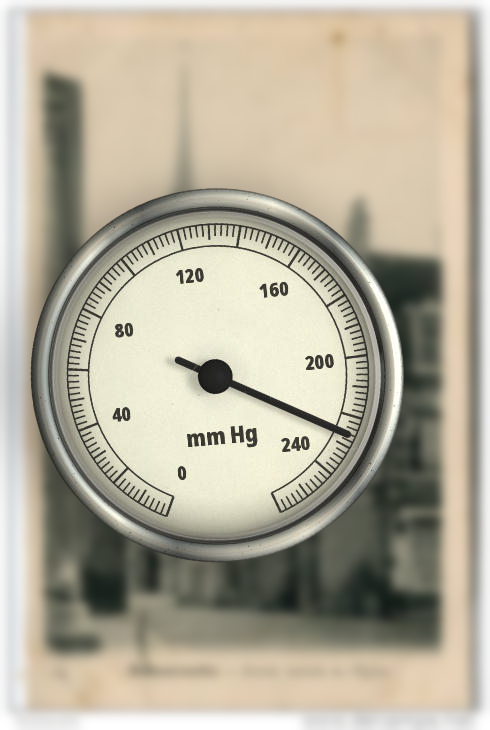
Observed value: mmHg 226
